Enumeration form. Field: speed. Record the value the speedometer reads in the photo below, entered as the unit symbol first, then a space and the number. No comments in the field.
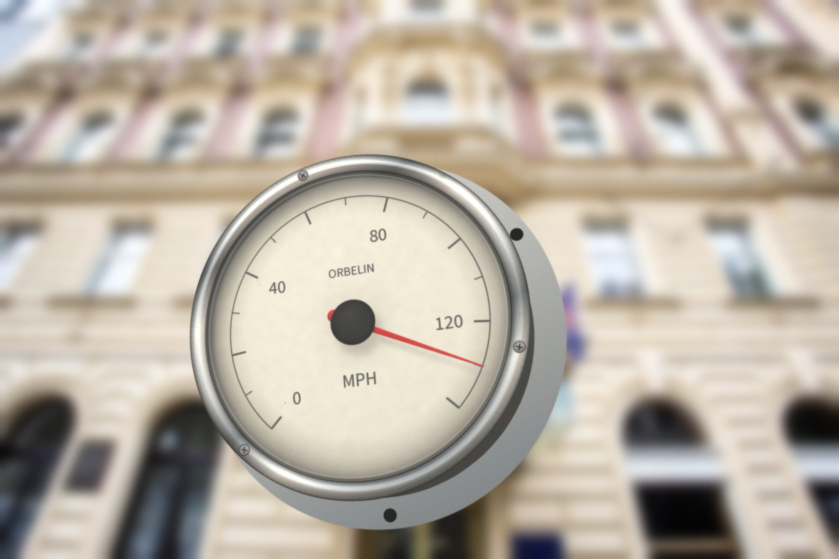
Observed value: mph 130
